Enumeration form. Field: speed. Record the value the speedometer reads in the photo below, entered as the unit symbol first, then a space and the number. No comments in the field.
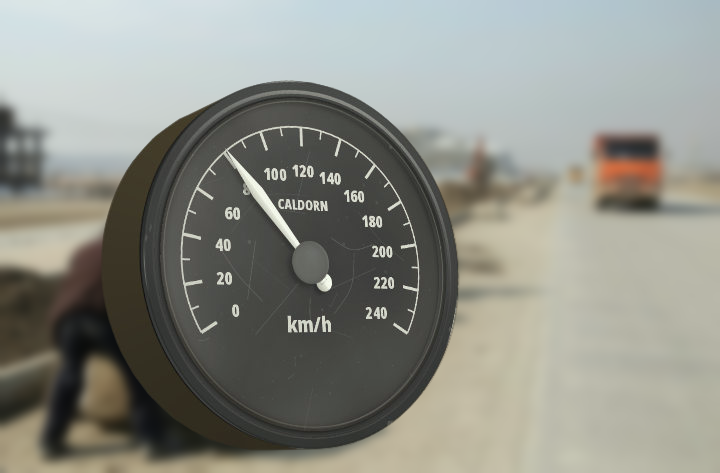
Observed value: km/h 80
